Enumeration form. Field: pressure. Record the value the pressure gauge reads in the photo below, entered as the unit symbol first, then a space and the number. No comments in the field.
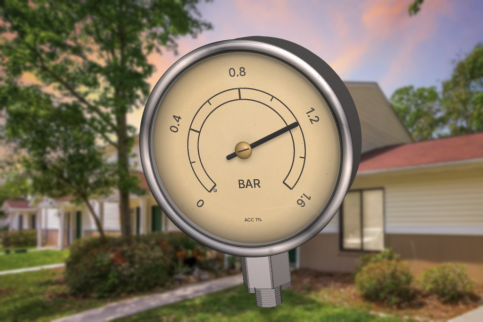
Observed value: bar 1.2
